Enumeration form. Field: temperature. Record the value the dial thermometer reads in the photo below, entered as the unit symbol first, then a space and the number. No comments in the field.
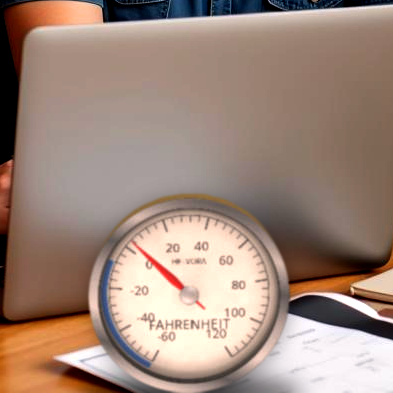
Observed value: °F 4
